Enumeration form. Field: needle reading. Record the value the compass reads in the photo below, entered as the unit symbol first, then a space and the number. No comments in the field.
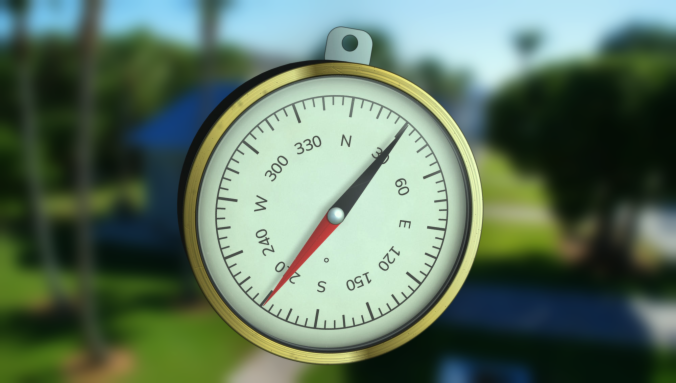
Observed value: ° 210
